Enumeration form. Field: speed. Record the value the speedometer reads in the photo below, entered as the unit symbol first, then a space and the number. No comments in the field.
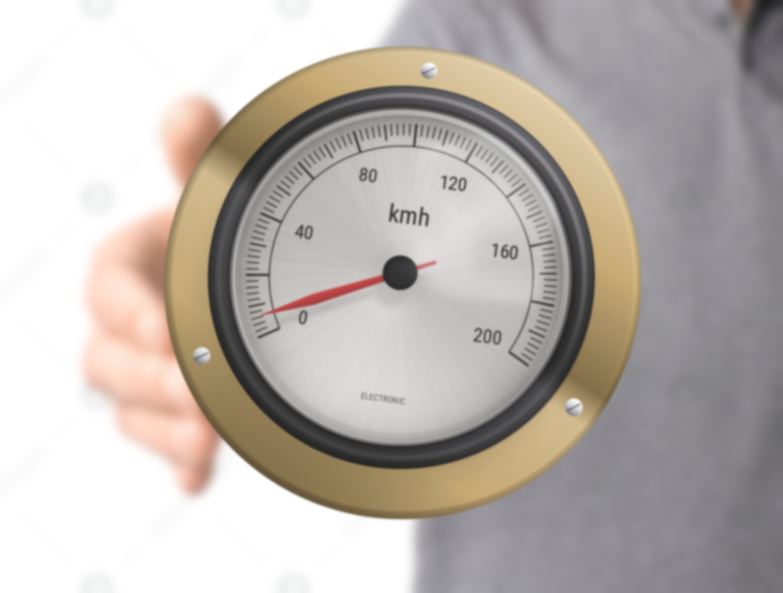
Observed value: km/h 6
